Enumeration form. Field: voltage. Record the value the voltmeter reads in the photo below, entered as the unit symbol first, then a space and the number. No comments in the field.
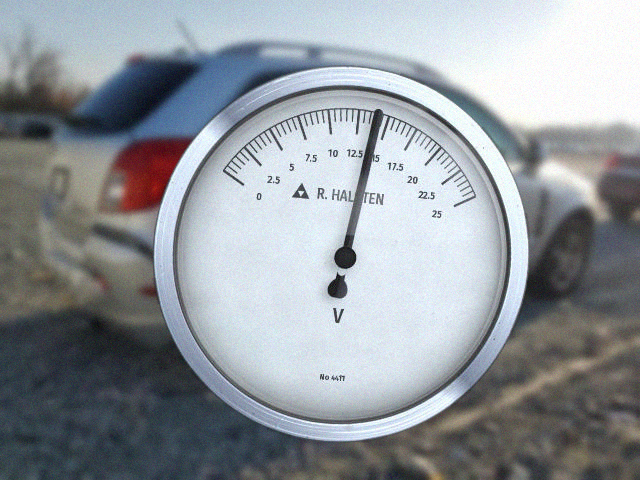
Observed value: V 14
